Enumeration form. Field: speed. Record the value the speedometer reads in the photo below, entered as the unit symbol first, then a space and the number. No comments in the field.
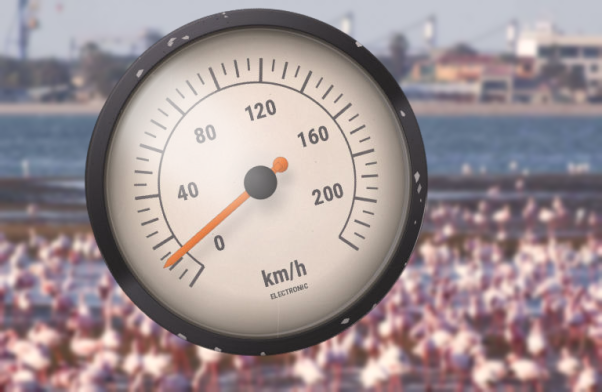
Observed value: km/h 12.5
